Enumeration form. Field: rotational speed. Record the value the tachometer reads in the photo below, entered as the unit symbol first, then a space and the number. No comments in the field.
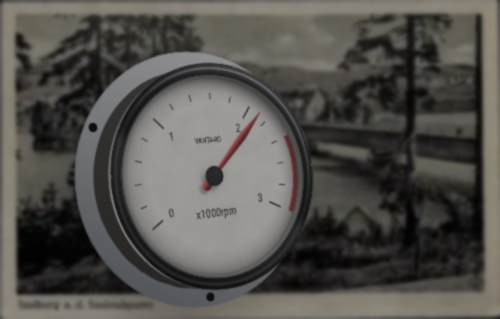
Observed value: rpm 2100
